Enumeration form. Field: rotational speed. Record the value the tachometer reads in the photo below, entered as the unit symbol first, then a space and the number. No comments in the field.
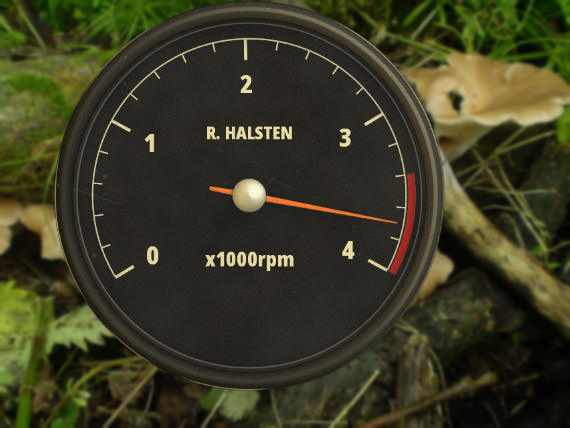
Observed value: rpm 3700
